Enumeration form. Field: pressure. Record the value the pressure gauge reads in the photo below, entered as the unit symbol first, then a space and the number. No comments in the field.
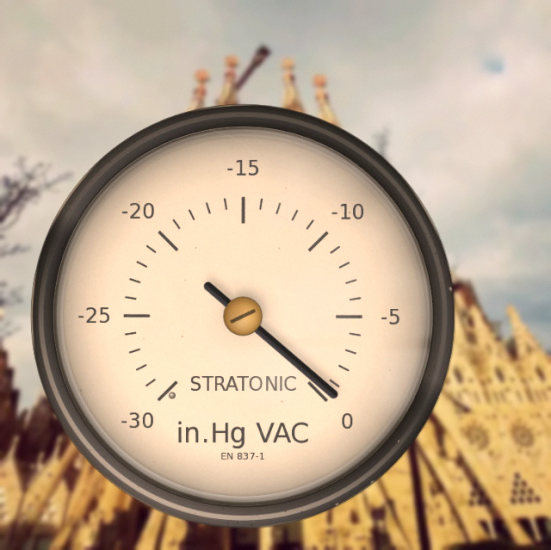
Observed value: inHg -0.5
